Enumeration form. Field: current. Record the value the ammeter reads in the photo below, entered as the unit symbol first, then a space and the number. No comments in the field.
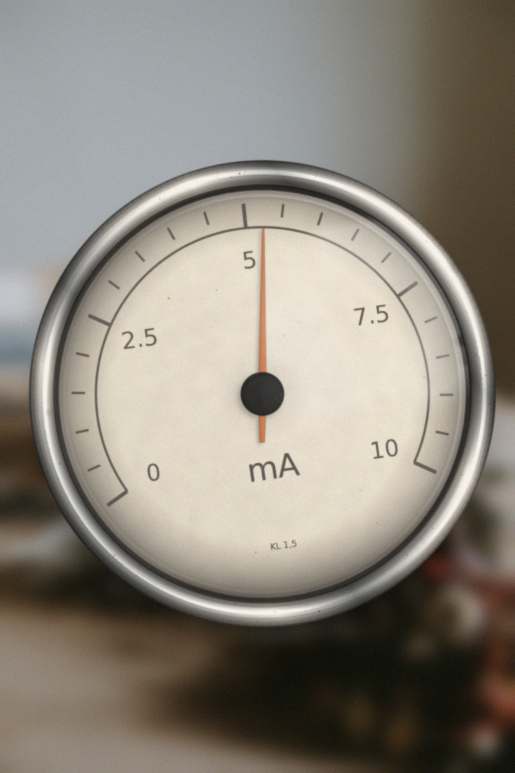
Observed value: mA 5.25
